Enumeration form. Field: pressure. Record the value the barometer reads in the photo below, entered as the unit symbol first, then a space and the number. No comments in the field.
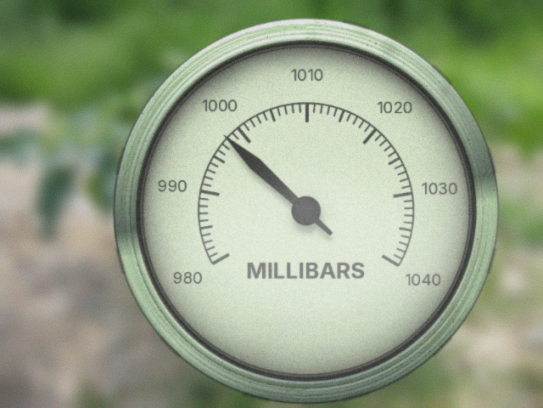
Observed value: mbar 998
